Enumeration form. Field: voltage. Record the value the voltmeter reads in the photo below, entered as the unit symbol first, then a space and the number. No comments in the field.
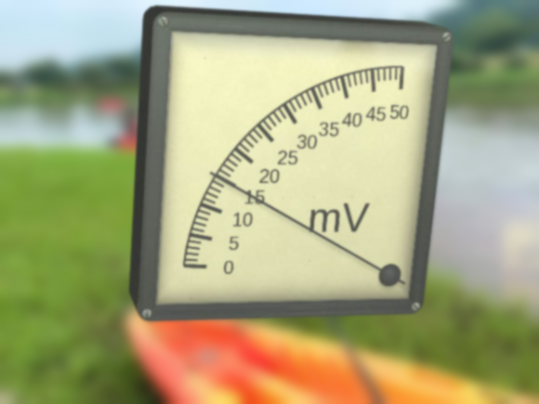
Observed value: mV 15
